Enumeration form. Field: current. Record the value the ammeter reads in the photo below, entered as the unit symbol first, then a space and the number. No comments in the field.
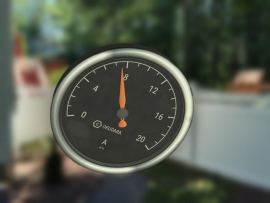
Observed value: A 7.5
